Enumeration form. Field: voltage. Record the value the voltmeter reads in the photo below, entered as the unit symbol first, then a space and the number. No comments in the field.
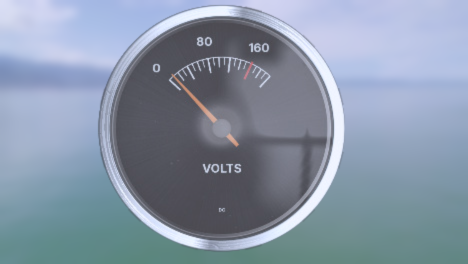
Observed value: V 10
